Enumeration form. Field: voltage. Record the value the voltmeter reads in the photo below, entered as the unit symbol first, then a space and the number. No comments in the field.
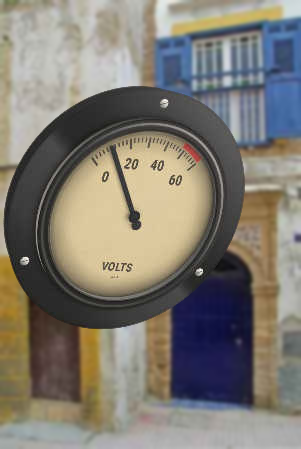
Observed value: V 10
